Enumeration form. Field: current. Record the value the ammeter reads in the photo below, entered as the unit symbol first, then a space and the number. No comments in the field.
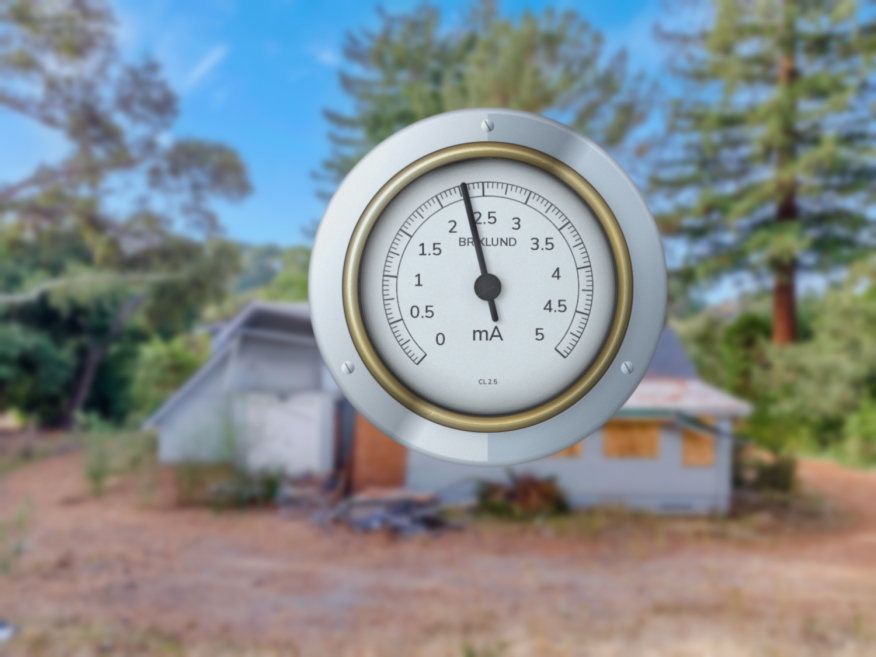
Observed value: mA 2.3
